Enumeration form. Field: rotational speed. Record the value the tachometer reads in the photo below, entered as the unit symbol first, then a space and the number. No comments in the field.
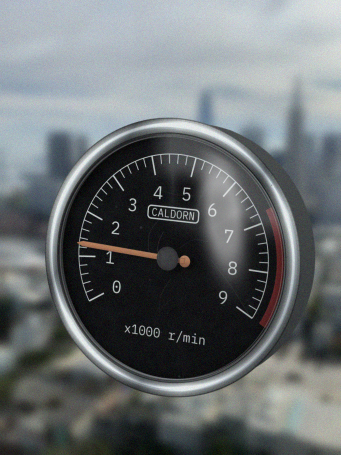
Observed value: rpm 1300
